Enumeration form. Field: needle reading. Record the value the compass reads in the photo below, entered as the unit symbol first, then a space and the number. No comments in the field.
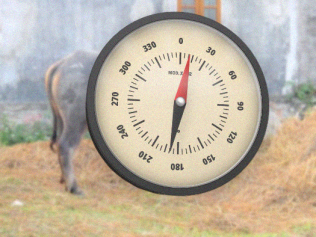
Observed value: ° 10
